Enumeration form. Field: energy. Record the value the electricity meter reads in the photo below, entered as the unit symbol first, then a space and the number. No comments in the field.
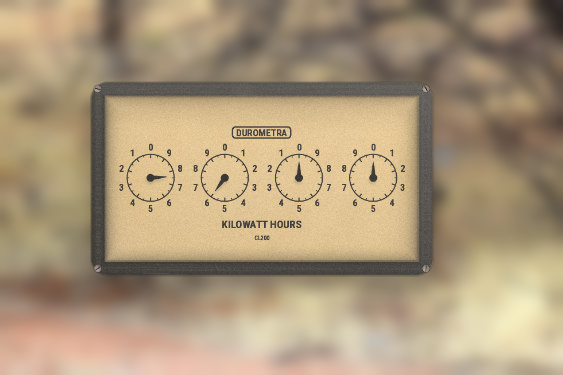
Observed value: kWh 7600
